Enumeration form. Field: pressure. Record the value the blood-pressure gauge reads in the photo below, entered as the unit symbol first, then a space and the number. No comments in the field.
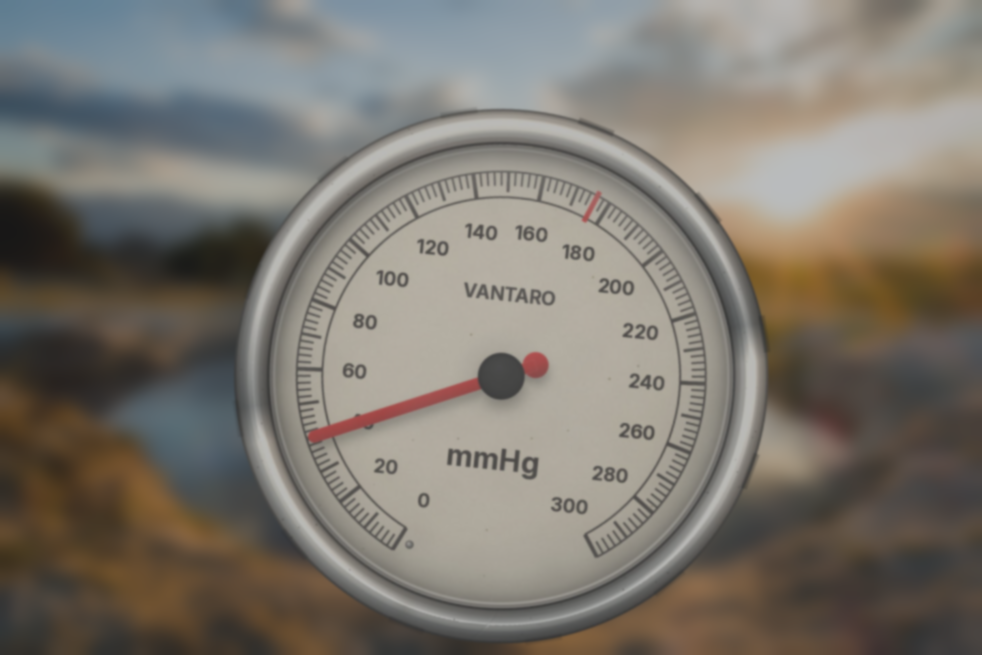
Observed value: mmHg 40
